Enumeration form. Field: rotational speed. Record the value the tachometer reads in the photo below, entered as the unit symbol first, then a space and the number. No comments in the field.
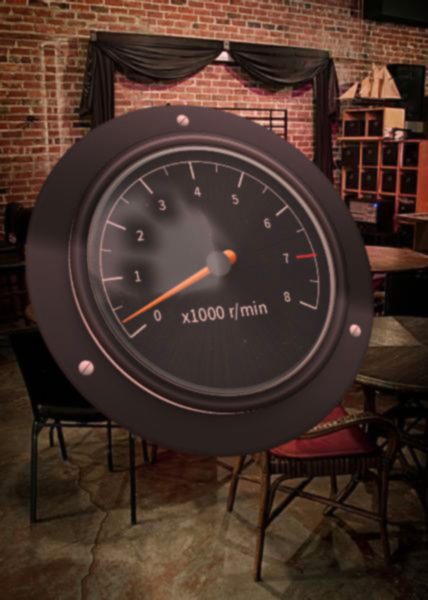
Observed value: rpm 250
